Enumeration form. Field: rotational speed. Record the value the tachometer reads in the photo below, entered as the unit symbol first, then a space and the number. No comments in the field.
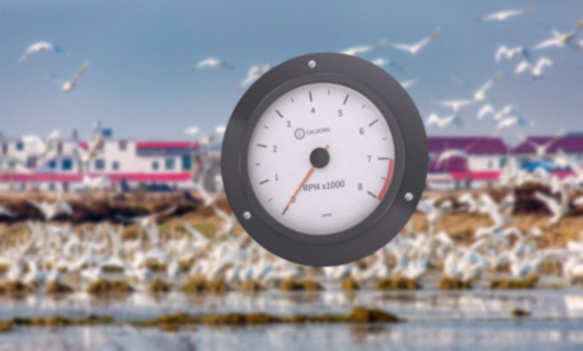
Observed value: rpm 0
